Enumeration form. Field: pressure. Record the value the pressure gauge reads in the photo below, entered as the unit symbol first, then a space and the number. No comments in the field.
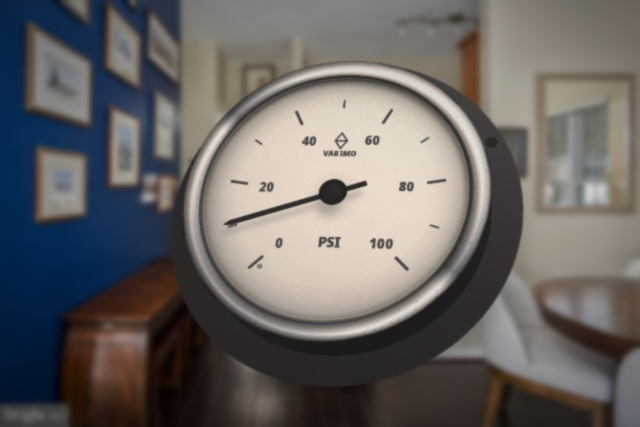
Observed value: psi 10
